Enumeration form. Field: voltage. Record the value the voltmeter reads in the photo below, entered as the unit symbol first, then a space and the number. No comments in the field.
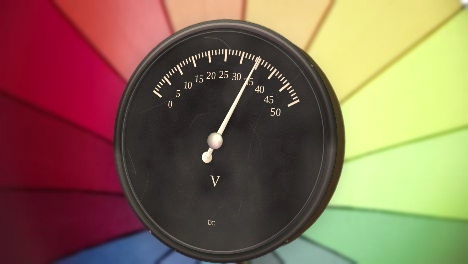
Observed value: V 35
